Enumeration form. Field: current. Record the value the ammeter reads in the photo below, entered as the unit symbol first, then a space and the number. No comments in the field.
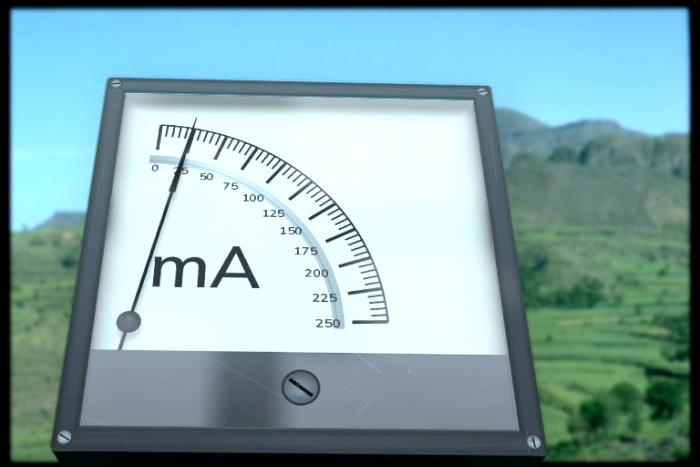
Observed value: mA 25
